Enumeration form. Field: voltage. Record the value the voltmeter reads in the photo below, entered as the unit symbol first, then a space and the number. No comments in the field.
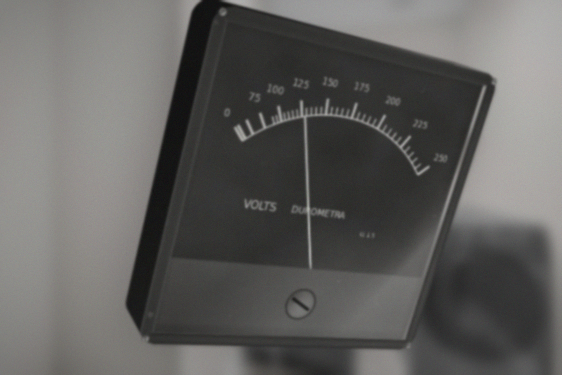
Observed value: V 125
